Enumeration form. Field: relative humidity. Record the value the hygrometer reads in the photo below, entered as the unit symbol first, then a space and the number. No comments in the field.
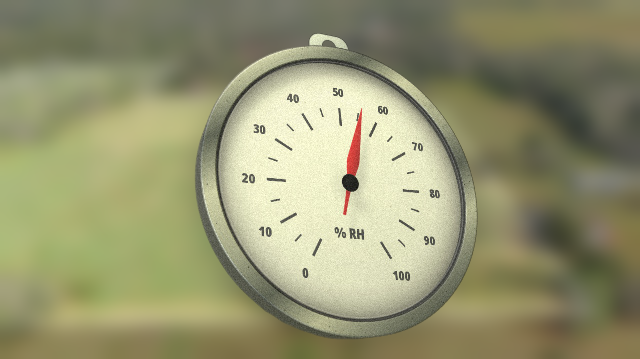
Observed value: % 55
